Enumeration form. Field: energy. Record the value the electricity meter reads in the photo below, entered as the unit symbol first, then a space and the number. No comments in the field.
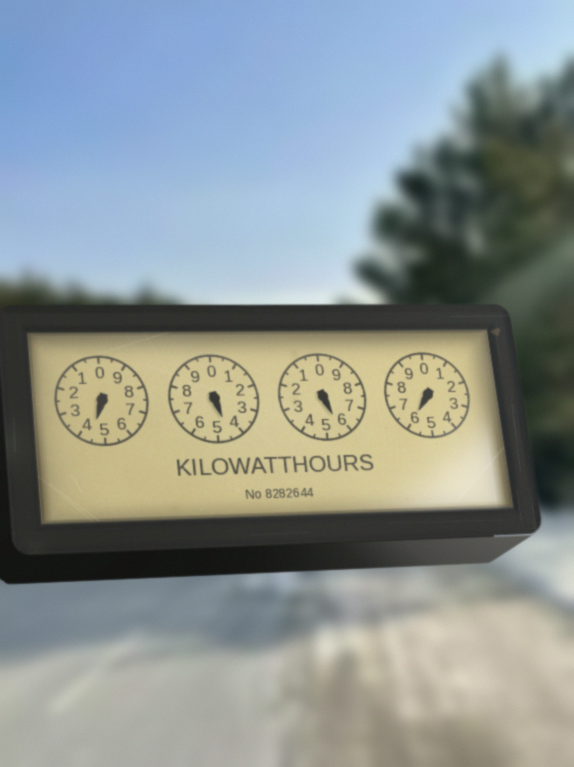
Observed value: kWh 4456
